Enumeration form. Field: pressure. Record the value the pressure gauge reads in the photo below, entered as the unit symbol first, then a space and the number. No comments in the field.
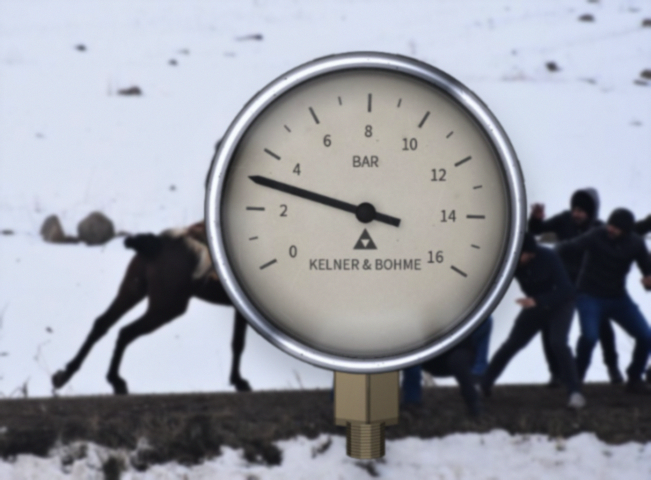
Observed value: bar 3
